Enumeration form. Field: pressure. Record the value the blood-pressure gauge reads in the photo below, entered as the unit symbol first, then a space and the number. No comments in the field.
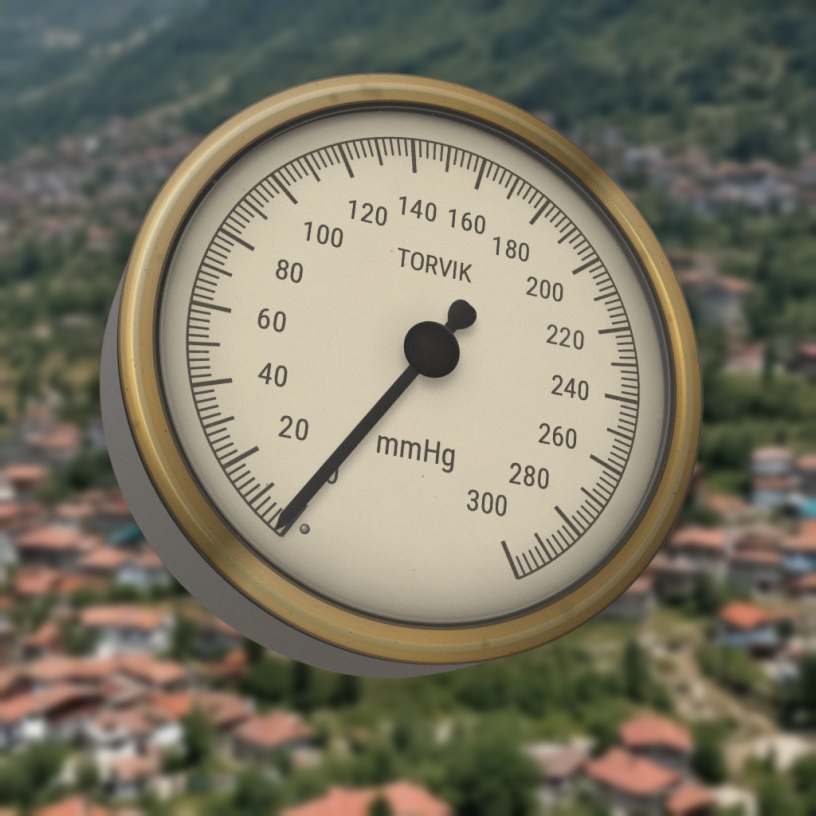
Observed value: mmHg 2
